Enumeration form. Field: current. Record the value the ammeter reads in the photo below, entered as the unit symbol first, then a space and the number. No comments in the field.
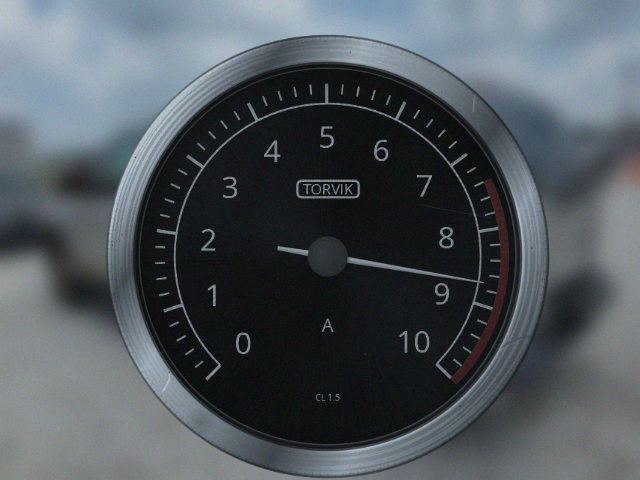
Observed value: A 8.7
